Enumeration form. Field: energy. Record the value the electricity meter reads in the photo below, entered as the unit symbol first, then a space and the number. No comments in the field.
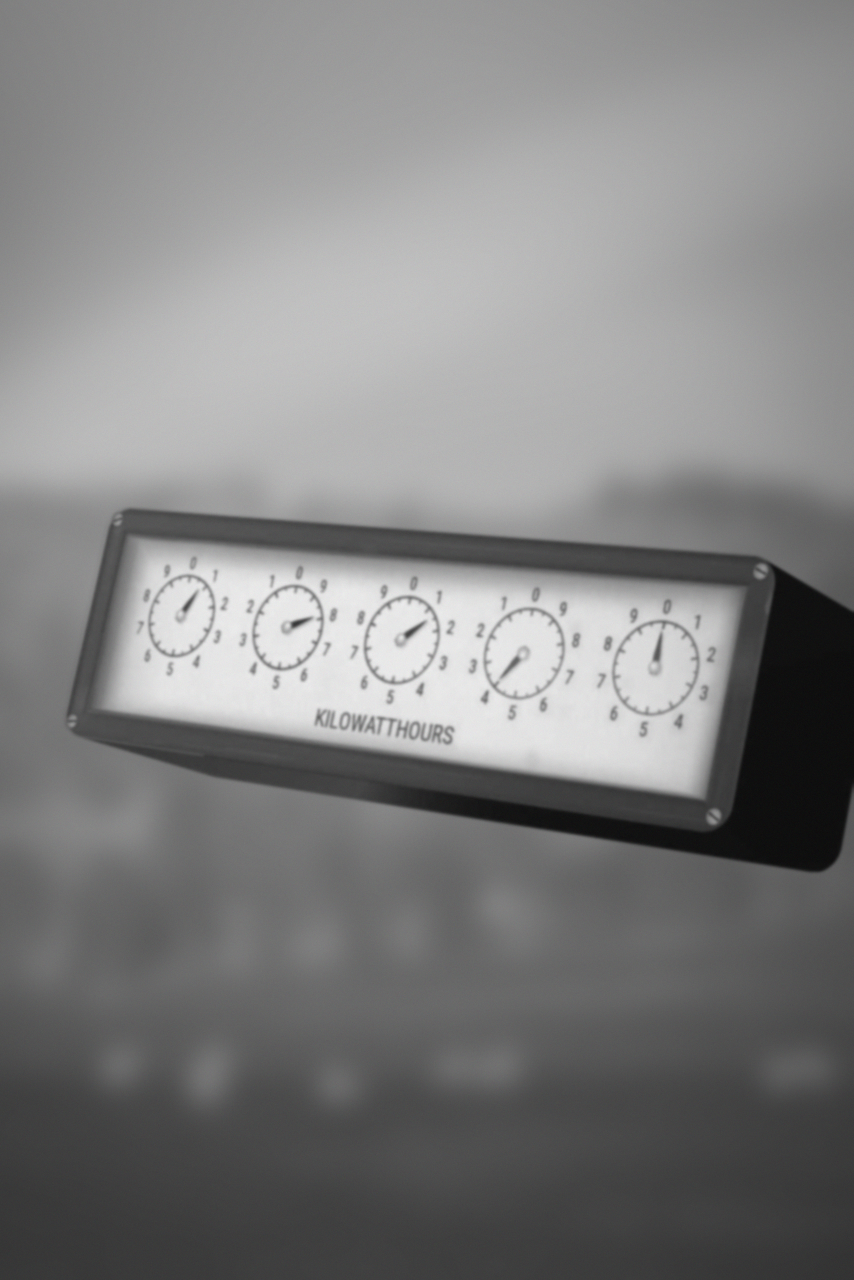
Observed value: kWh 8140
